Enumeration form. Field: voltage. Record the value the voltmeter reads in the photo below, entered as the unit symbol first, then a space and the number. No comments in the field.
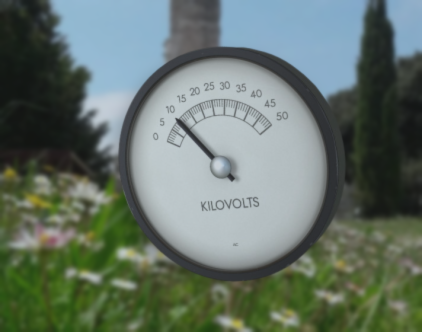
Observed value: kV 10
